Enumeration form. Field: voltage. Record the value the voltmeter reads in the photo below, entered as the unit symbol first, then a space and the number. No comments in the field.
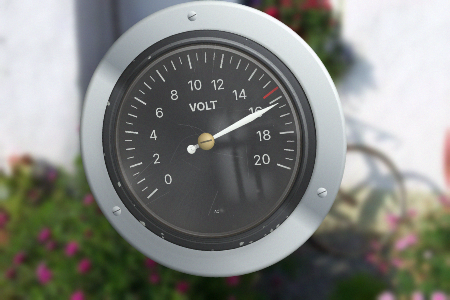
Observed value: V 16.25
